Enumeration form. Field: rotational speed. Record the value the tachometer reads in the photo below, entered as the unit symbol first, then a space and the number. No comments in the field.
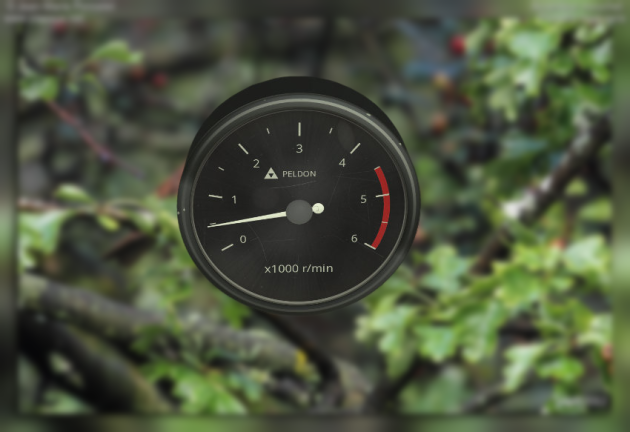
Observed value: rpm 500
